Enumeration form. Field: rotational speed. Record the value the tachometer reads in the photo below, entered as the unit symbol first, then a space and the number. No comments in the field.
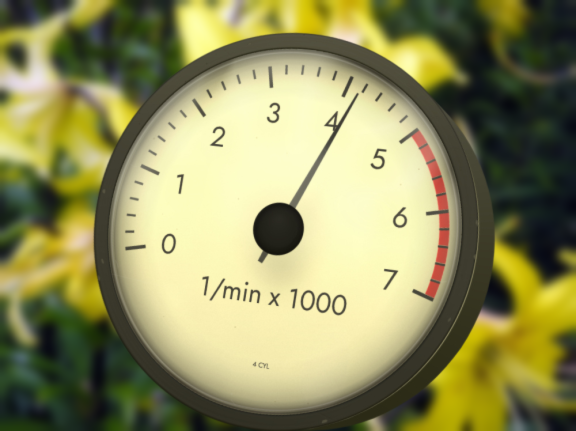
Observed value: rpm 4200
